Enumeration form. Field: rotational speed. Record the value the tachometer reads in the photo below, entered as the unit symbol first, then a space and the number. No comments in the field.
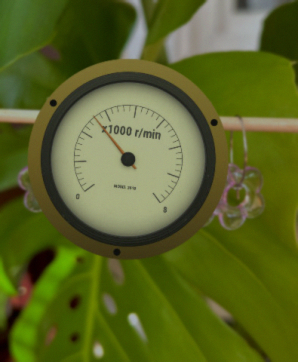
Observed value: rpm 2600
